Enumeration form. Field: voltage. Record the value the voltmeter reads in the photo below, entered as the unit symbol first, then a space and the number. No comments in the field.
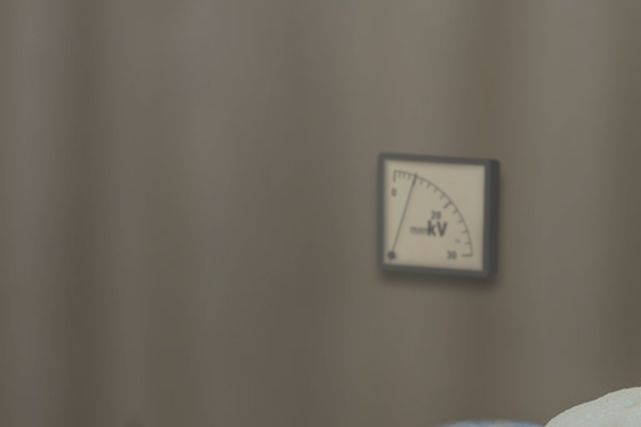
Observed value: kV 10
